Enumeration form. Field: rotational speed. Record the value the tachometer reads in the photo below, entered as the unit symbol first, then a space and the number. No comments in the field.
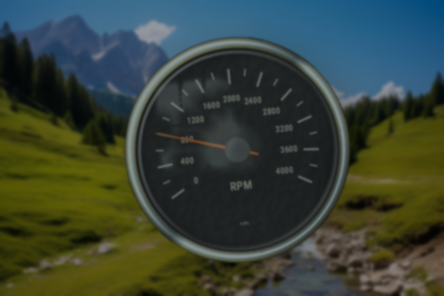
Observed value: rpm 800
